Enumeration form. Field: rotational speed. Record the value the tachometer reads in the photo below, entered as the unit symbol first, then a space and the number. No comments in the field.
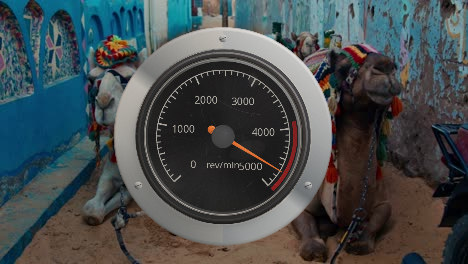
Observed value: rpm 4700
